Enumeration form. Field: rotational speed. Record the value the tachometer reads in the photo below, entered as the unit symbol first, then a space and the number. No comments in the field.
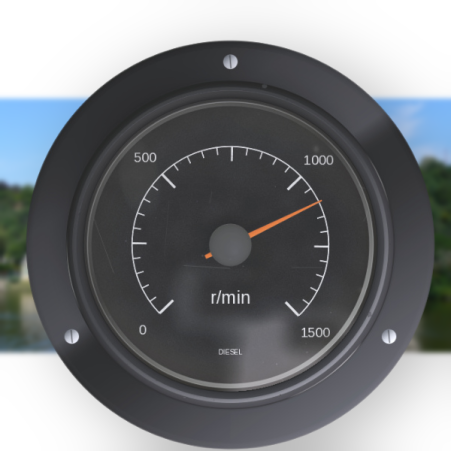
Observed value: rpm 1100
